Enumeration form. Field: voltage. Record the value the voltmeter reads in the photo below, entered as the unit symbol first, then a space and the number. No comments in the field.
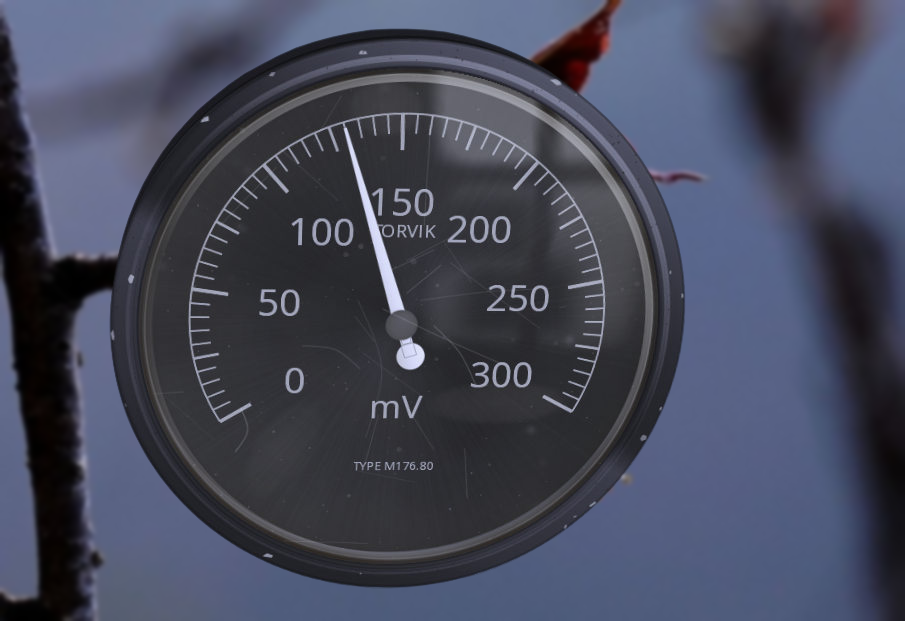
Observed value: mV 130
